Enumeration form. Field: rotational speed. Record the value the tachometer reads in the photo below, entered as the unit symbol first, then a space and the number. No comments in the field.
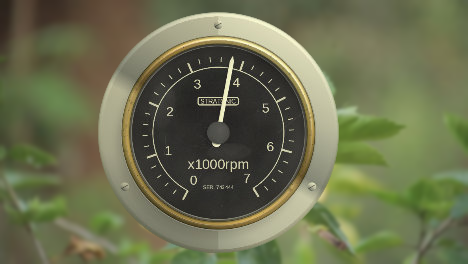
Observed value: rpm 3800
